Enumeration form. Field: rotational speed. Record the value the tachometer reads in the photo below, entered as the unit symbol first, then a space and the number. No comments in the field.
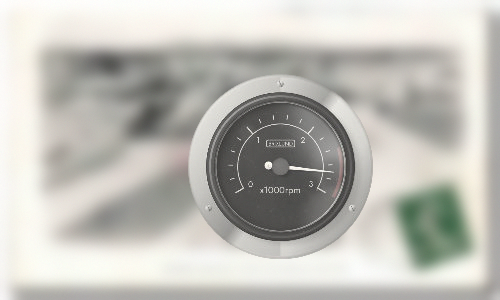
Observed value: rpm 2700
